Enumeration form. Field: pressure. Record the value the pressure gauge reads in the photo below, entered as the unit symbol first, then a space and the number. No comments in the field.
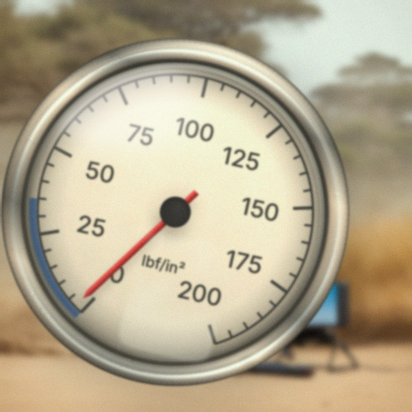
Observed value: psi 2.5
